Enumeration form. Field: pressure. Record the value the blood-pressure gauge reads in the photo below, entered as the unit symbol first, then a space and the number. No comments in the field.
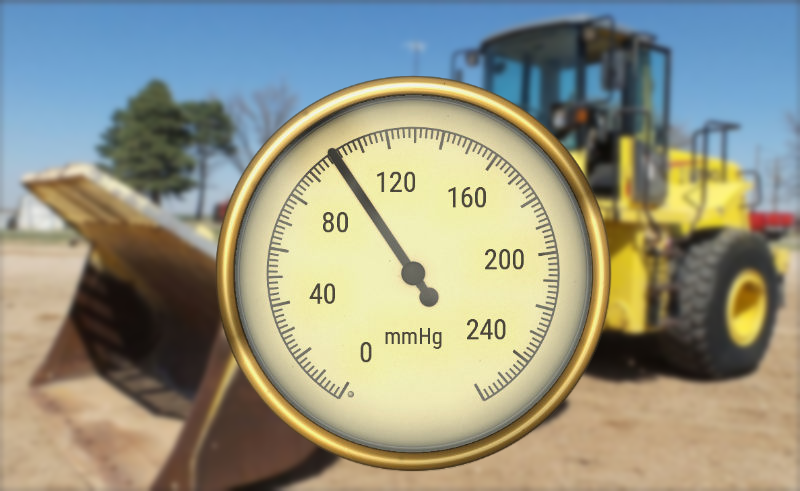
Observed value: mmHg 100
